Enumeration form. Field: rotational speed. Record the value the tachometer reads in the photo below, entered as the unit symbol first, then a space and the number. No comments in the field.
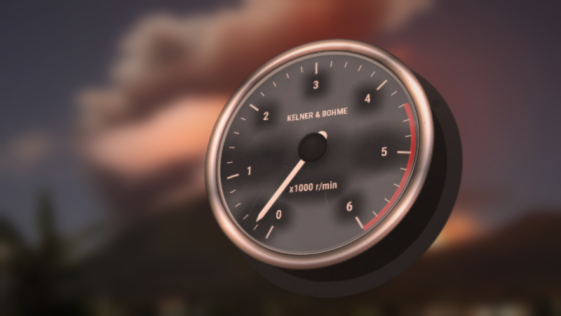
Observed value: rpm 200
